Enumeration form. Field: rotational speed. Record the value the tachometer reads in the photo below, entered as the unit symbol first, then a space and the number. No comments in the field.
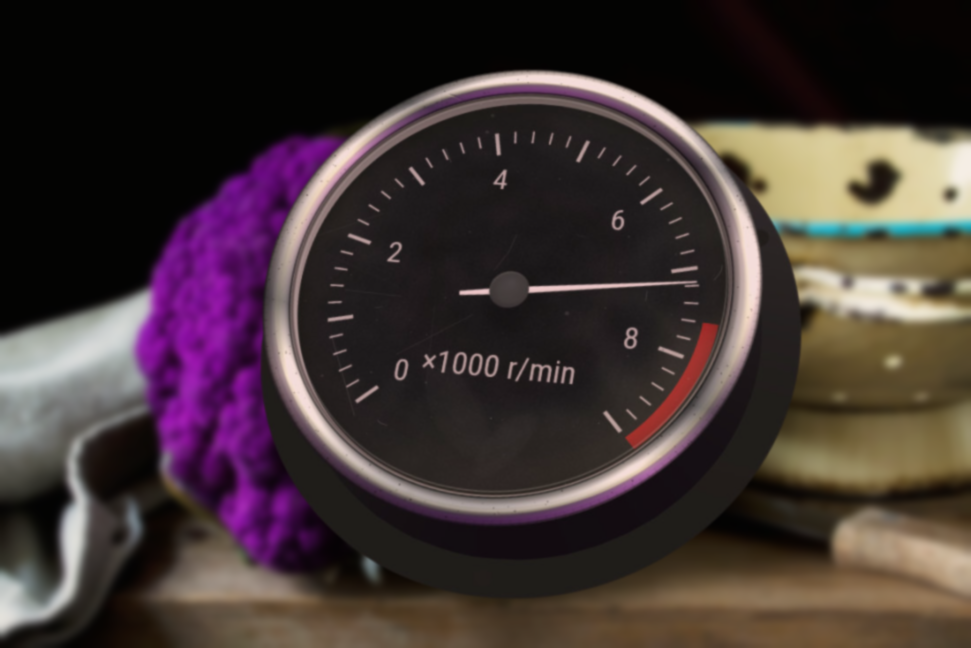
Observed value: rpm 7200
